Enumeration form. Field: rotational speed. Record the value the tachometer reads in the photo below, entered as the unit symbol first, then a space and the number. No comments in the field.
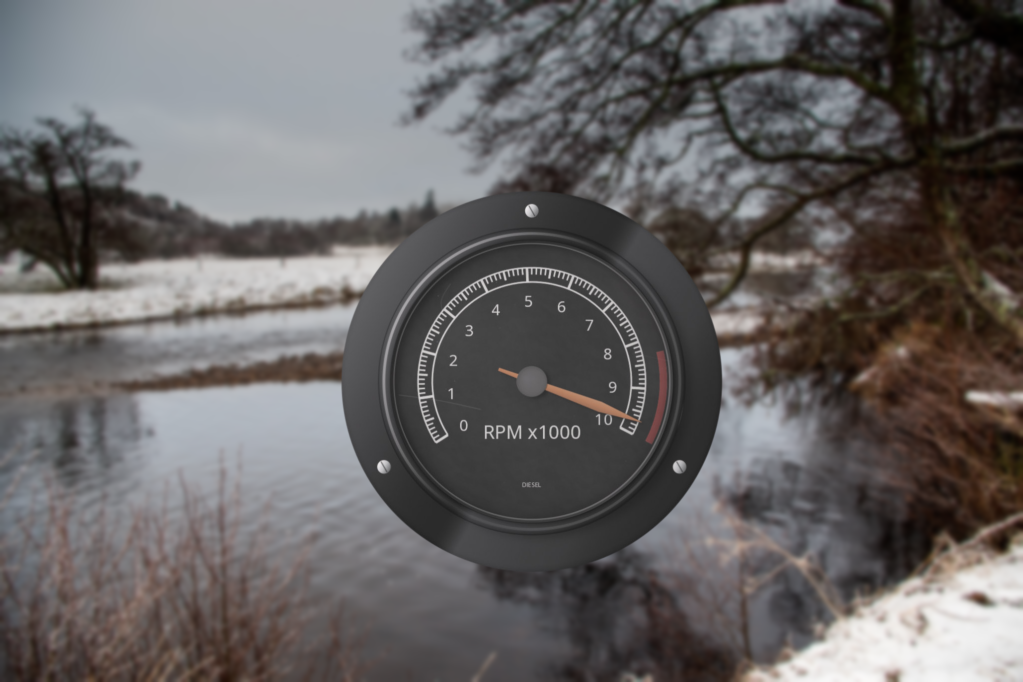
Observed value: rpm 9700
